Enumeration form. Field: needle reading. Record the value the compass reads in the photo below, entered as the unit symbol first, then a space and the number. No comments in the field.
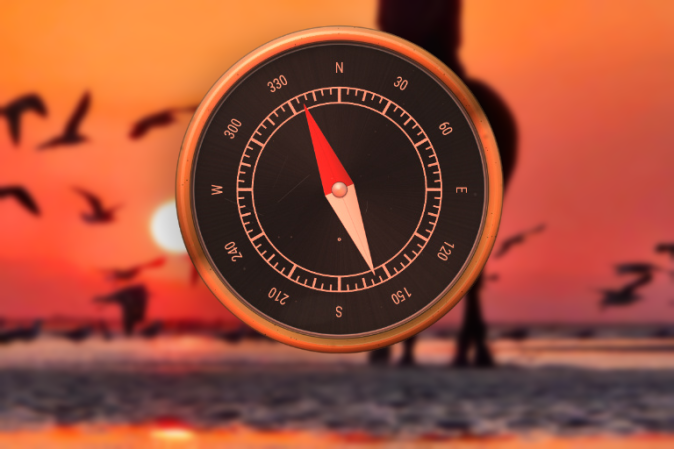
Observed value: ° 337.5
